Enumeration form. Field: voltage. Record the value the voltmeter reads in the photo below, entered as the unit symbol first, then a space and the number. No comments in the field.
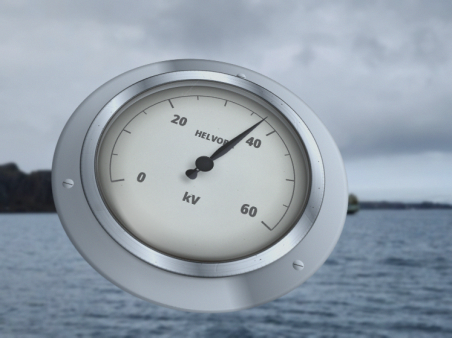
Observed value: kV 37.5
